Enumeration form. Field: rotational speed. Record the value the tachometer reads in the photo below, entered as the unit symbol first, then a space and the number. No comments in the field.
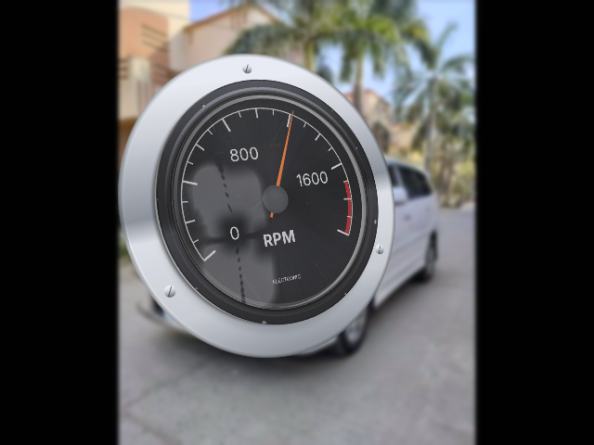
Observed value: rpm 1200
